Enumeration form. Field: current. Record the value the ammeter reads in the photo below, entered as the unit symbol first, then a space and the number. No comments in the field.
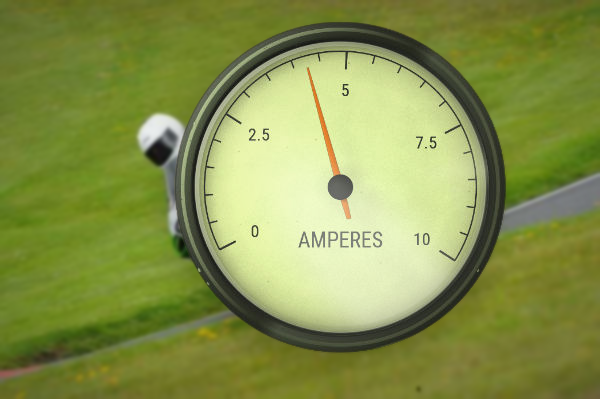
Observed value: A 4.25
